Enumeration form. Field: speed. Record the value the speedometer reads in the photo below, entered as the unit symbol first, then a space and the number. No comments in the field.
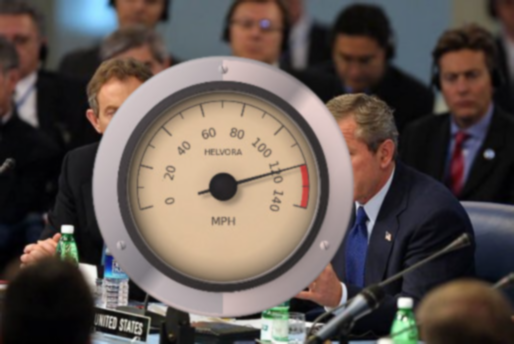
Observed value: mph 120
